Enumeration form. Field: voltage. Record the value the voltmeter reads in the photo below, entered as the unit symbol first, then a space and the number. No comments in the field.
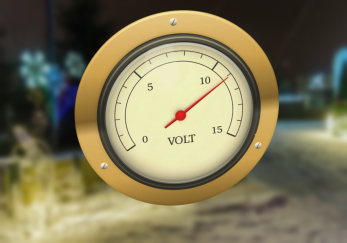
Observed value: V 11
